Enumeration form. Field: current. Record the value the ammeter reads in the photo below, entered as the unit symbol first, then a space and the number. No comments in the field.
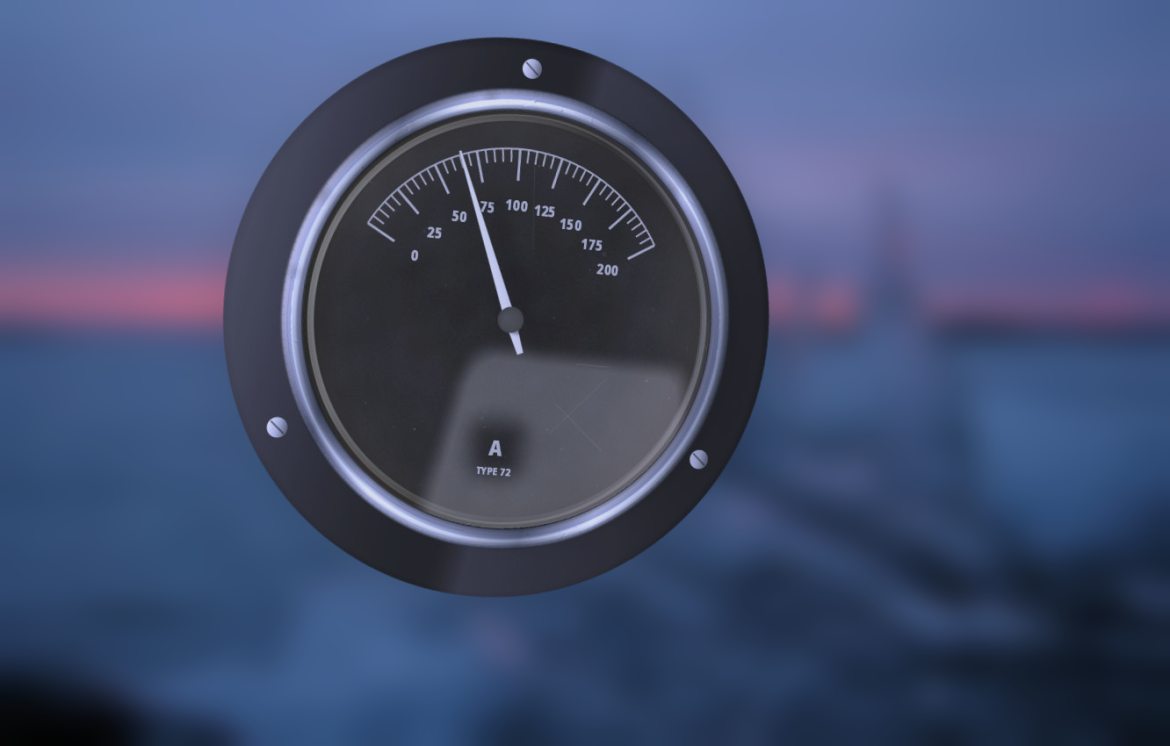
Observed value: A 65
